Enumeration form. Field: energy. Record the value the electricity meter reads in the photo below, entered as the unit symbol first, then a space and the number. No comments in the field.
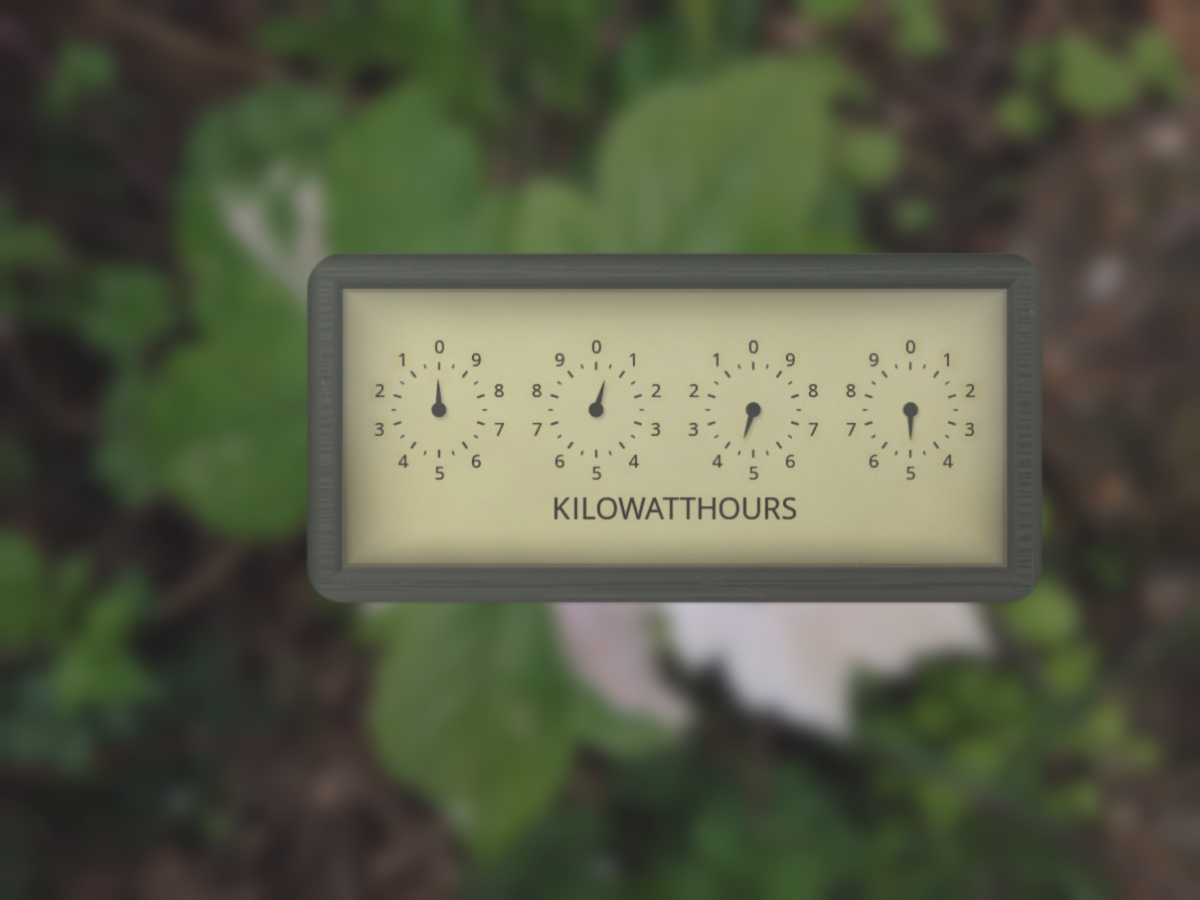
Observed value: kWh 45
